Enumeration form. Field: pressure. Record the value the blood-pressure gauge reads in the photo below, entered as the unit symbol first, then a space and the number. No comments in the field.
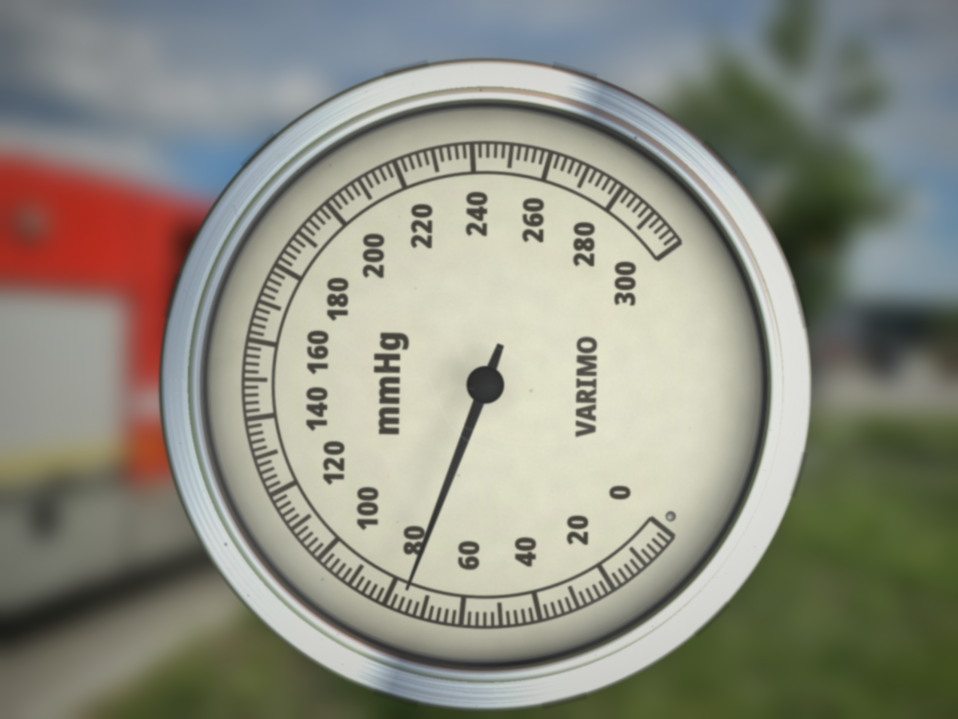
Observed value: mmHg 76
